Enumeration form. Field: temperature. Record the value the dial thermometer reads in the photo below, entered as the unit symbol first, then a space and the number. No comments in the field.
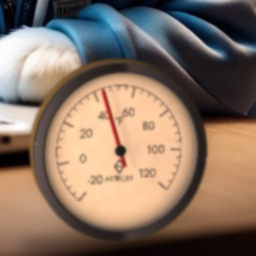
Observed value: °F 44
